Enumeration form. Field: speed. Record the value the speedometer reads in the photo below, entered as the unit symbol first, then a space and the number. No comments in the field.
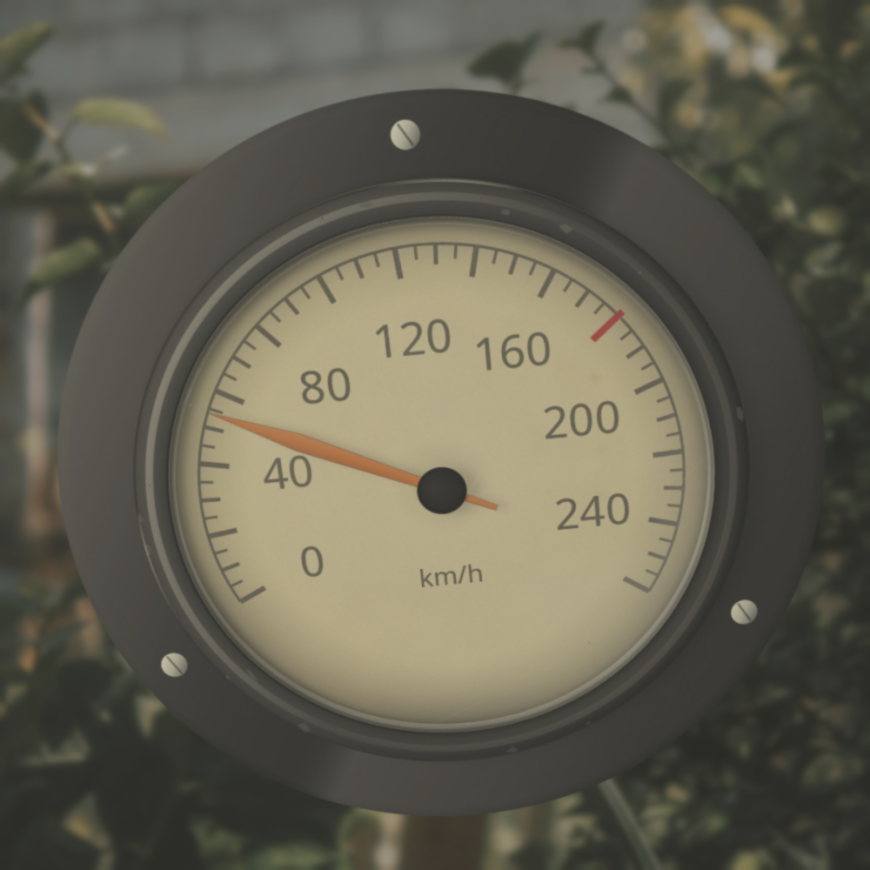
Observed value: km/h 55
